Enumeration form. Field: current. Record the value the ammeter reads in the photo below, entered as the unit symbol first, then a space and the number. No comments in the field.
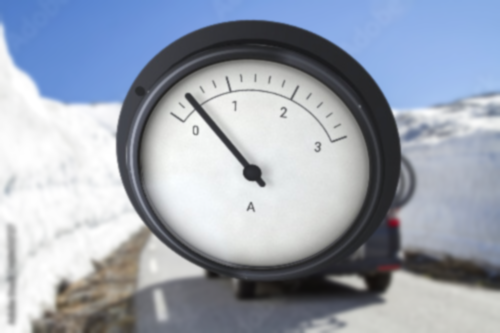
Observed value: A 0.4
